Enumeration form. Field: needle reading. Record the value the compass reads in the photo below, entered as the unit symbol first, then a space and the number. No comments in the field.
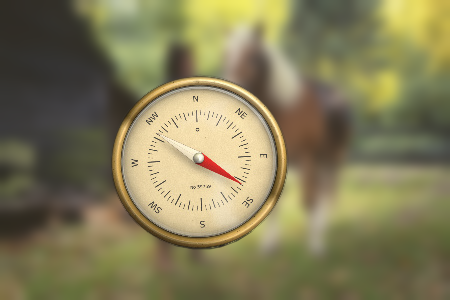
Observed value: ° 125
